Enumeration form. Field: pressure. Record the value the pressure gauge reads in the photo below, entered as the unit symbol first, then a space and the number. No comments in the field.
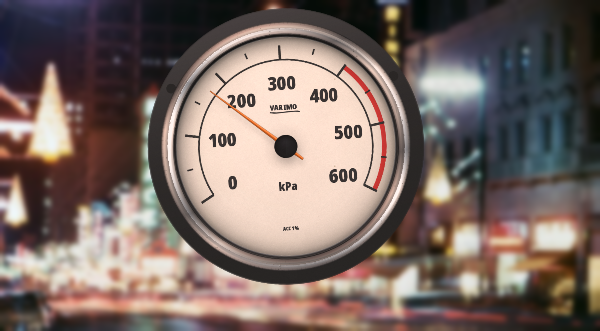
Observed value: kPa 175
